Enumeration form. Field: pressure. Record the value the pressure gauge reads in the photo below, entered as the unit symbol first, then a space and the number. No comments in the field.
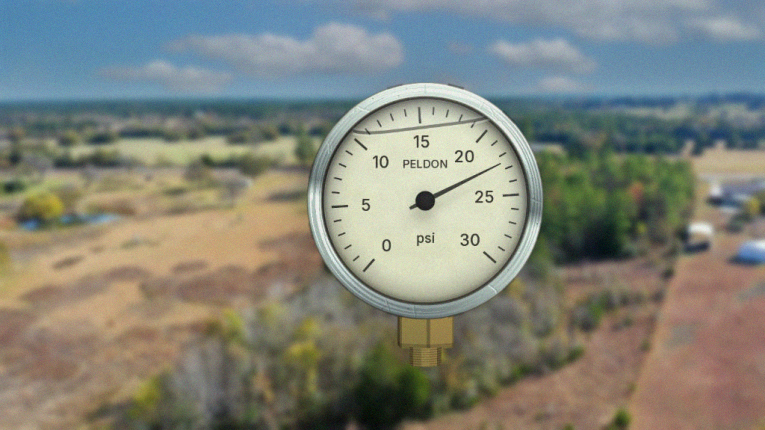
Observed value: psi 22.5
